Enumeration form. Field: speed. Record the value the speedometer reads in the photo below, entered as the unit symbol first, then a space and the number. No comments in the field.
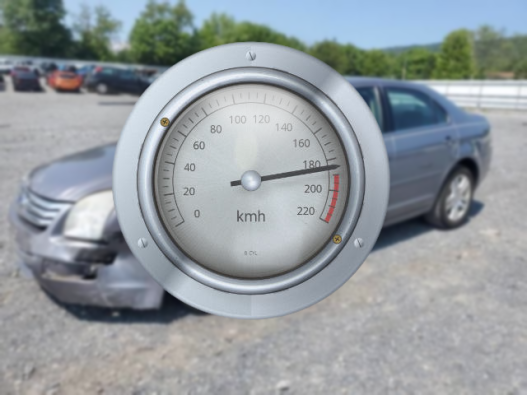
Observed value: km/h 185
